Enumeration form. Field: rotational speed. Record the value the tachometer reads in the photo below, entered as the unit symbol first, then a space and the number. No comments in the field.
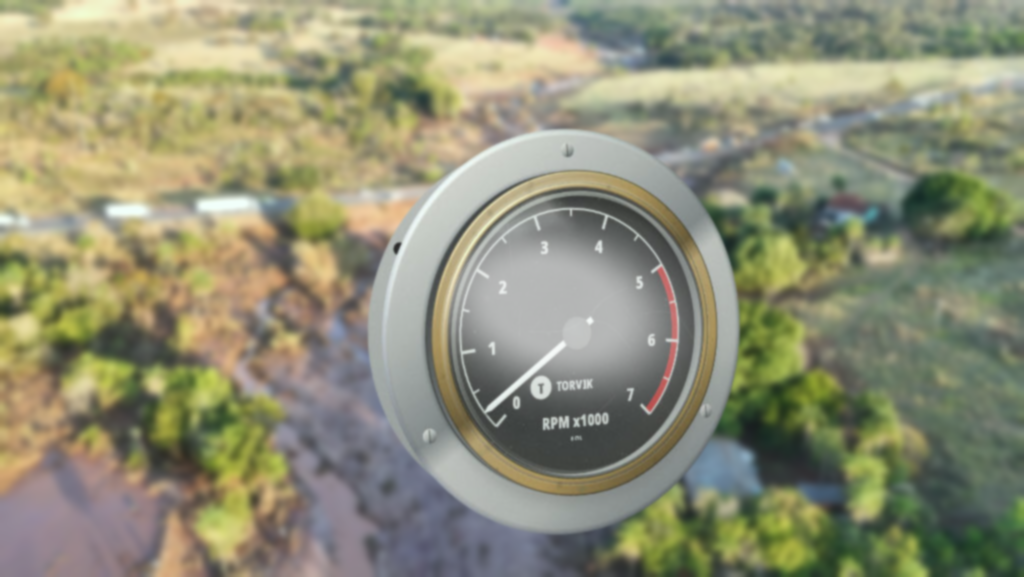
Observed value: rpm 250
